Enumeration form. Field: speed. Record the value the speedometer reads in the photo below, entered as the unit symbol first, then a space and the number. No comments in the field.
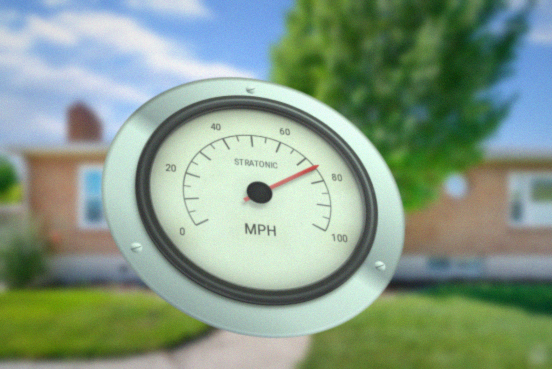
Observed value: mph 75
